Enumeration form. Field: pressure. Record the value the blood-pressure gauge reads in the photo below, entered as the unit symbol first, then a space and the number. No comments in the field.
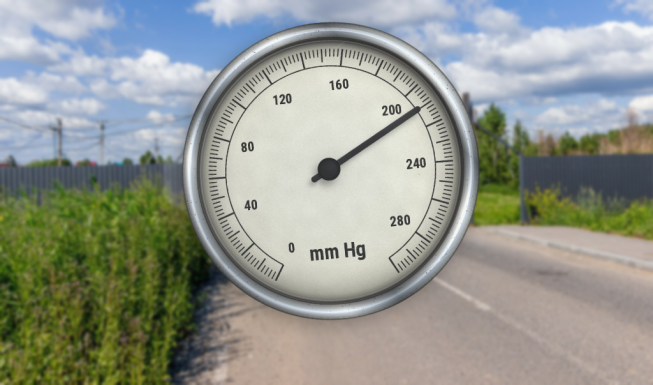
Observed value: mmHg 210
